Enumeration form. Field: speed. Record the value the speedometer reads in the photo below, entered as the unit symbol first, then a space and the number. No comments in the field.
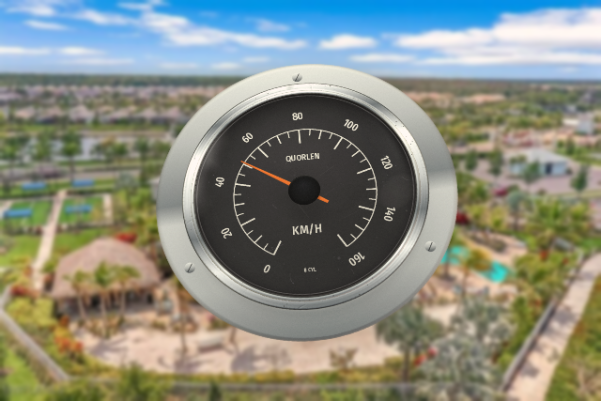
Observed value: km/h 50
